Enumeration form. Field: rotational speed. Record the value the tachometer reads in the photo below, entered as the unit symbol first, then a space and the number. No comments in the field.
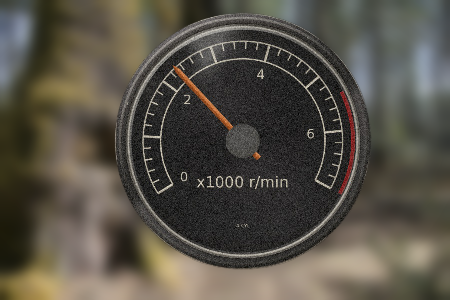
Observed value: rpm 2300
